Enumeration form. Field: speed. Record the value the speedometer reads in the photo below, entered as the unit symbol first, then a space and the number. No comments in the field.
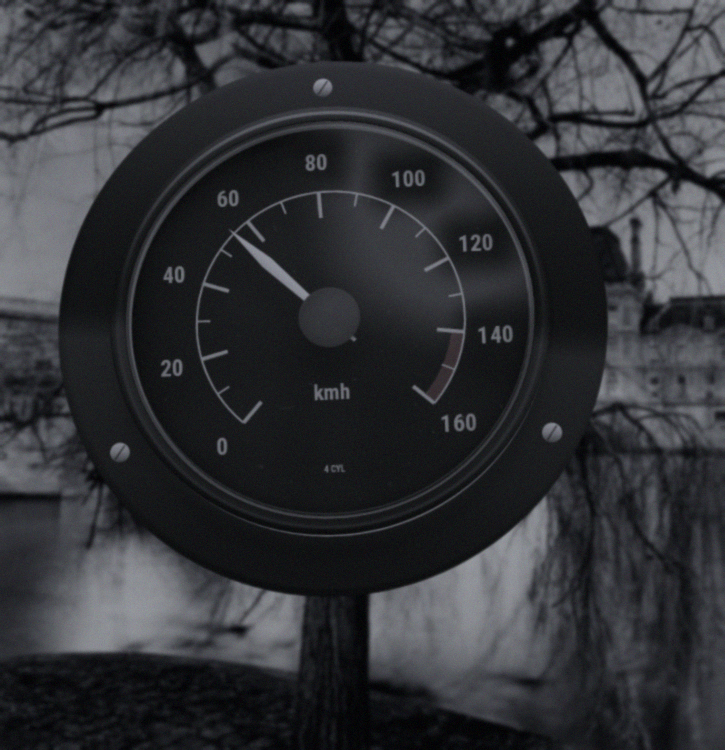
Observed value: km/h 55
